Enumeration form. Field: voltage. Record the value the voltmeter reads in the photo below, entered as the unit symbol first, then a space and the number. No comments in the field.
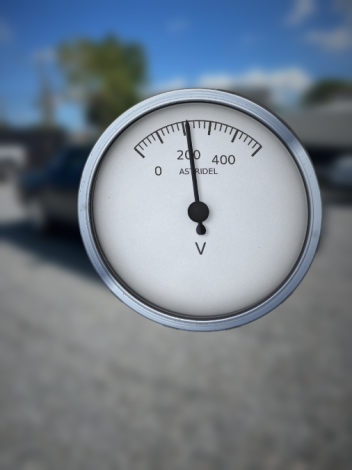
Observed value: V 220
